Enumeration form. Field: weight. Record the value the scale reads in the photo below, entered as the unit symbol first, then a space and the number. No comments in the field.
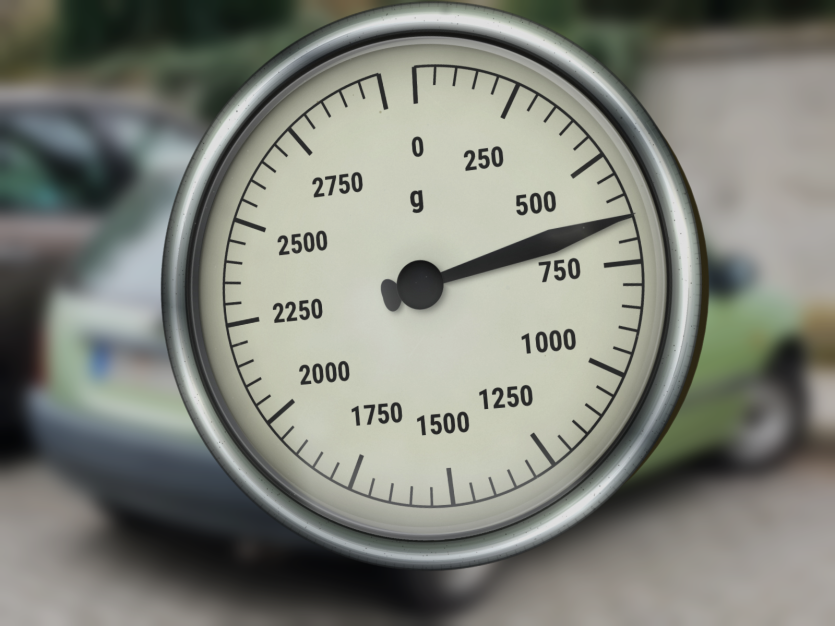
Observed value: g 650
